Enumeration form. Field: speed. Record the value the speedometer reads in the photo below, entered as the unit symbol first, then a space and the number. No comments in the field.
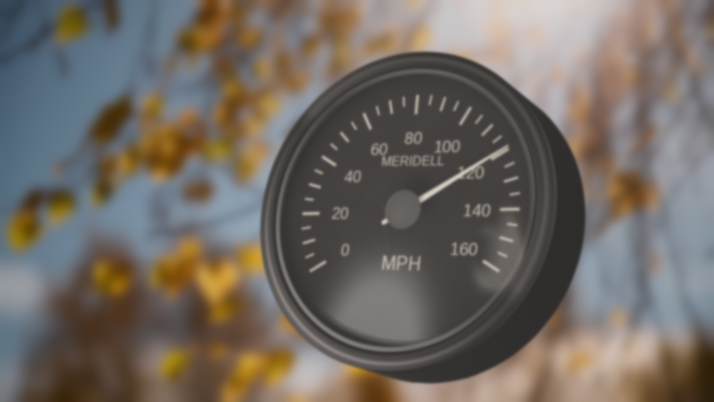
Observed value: mph 120
